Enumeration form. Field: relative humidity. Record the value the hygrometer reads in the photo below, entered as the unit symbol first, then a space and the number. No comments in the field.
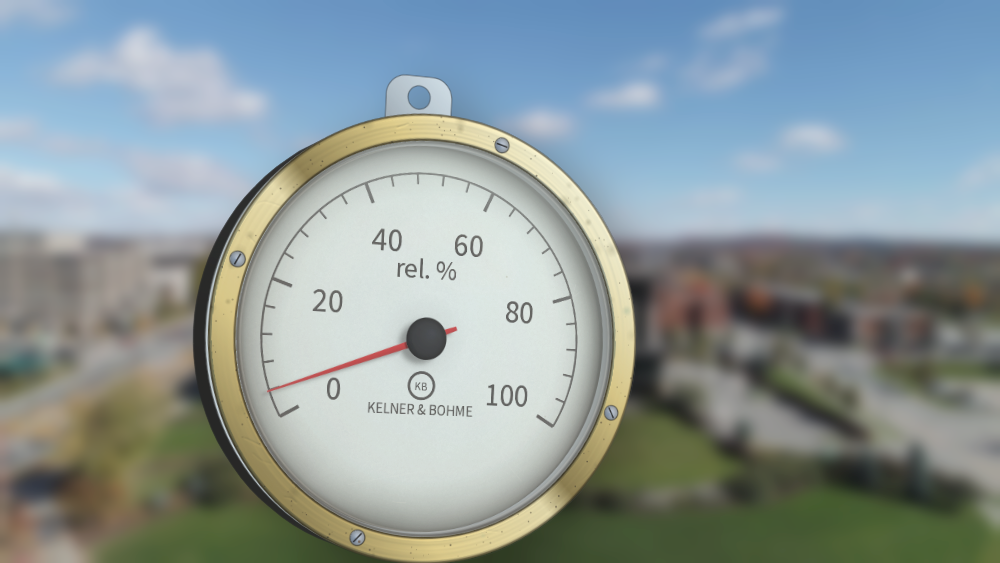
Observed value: % 4
